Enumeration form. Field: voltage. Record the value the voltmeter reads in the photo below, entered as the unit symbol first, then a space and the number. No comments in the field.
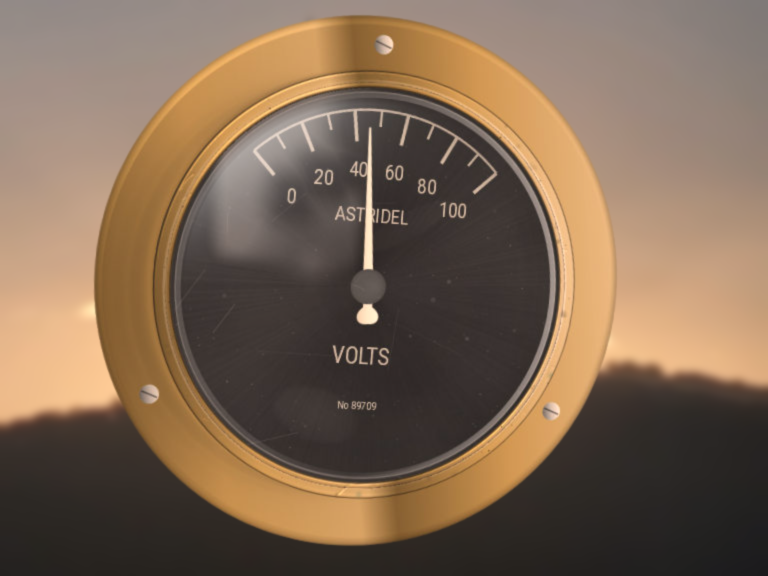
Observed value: V 45
